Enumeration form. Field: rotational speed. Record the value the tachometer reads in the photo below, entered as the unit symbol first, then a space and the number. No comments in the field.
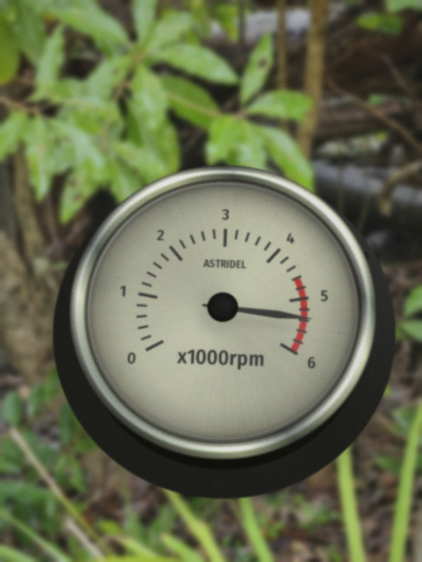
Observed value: rpm 5400
